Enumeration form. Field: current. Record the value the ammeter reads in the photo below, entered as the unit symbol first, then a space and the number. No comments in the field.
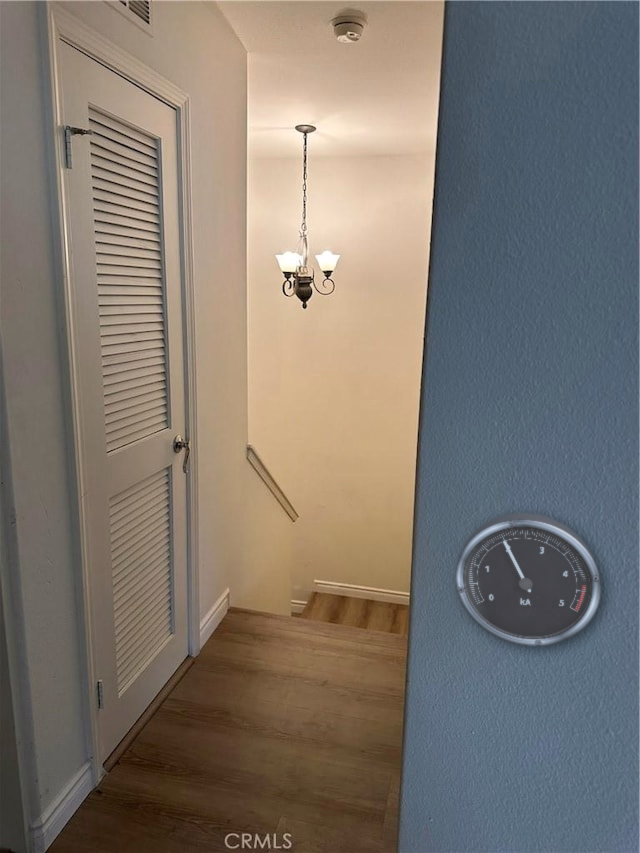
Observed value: kA 2
